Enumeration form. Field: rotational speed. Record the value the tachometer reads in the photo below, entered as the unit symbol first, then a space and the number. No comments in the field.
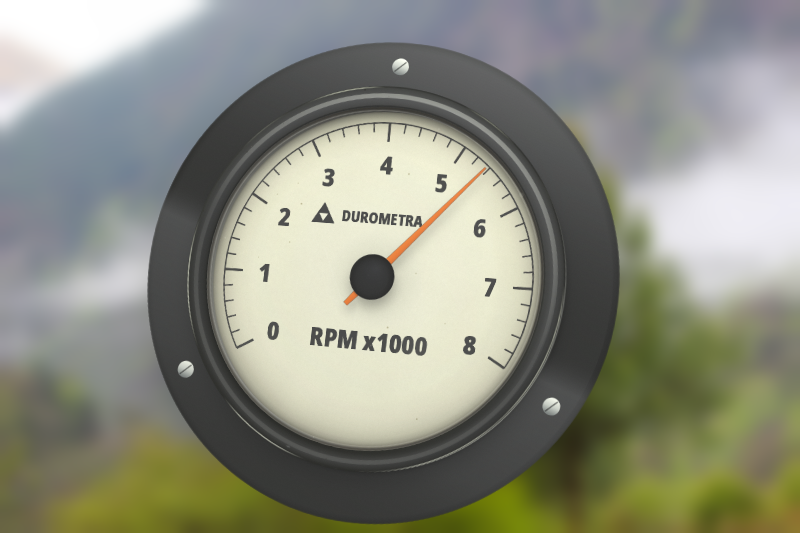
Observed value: rpm 5400
